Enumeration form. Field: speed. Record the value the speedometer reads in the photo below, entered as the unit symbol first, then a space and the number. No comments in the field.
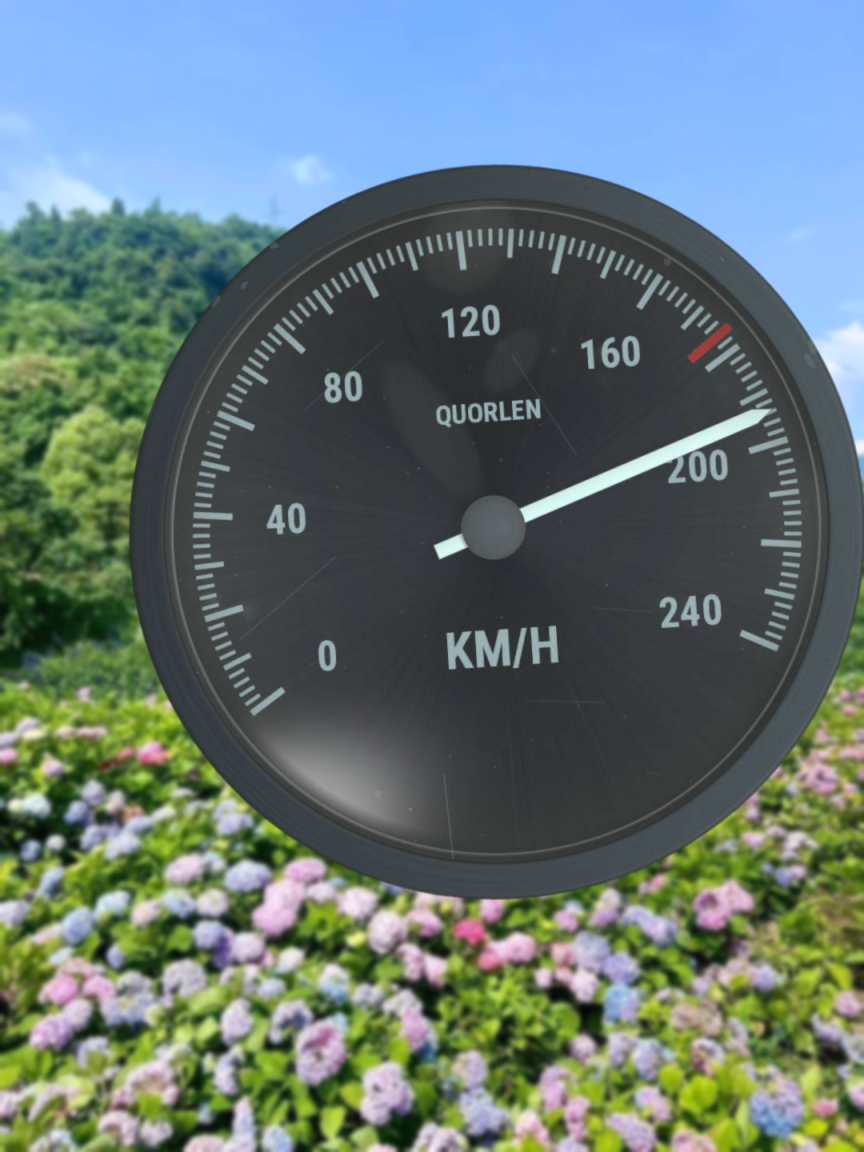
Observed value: km/h 194
